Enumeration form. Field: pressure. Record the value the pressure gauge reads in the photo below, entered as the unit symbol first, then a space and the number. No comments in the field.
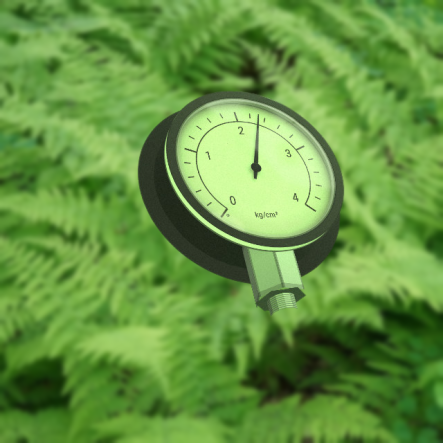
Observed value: kg/cm² 2.3
